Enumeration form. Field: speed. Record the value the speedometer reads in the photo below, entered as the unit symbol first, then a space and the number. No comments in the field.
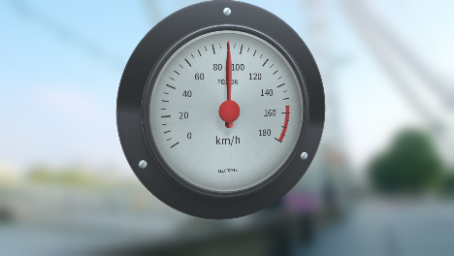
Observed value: km/h 90
